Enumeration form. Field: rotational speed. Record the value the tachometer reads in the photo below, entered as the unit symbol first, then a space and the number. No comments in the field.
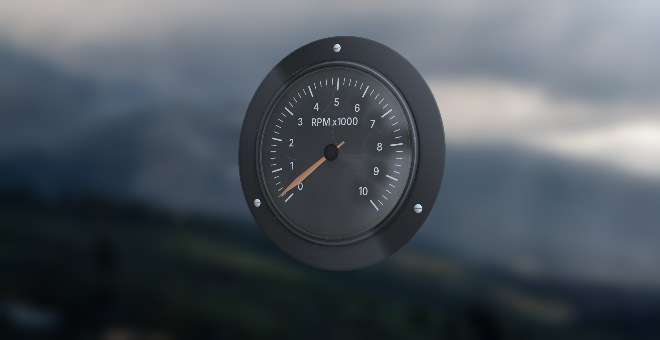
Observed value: rpm 200
